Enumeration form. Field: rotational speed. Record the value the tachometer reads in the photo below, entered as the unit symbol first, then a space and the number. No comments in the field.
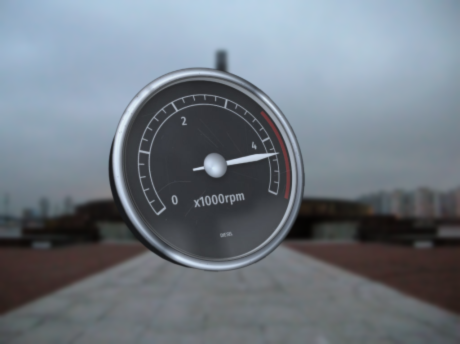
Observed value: rpm 4300
